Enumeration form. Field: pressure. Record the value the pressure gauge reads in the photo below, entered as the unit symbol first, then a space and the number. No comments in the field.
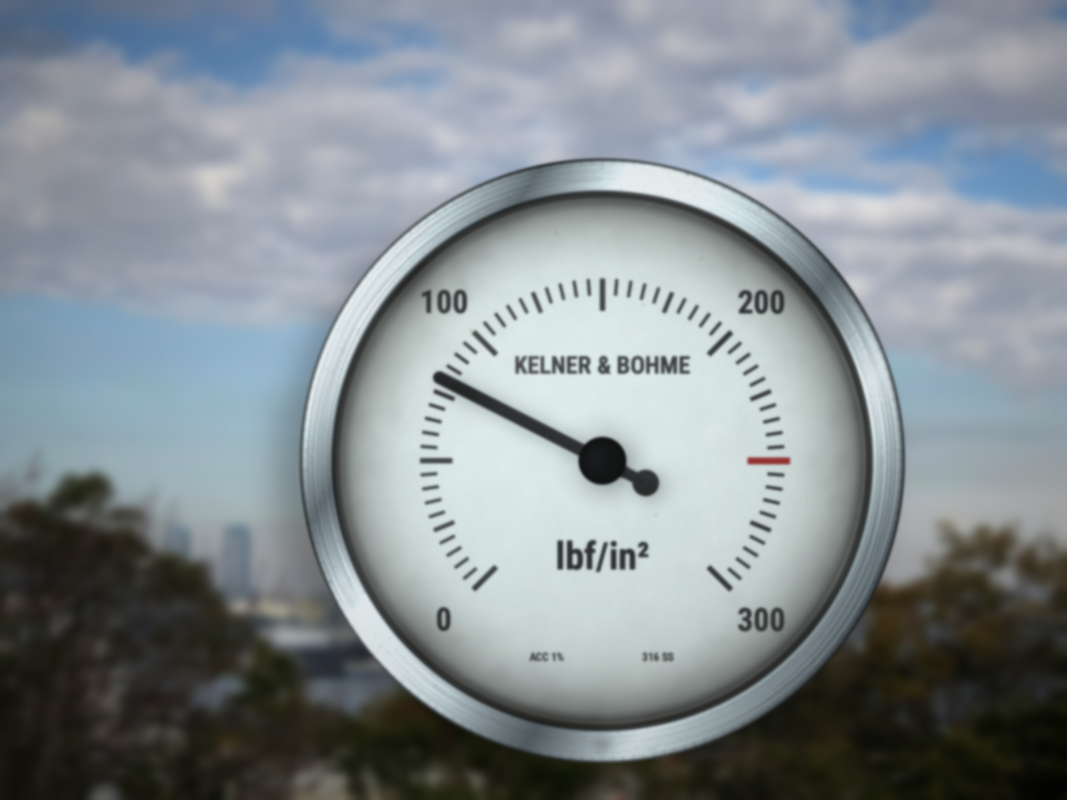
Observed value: psi 80
